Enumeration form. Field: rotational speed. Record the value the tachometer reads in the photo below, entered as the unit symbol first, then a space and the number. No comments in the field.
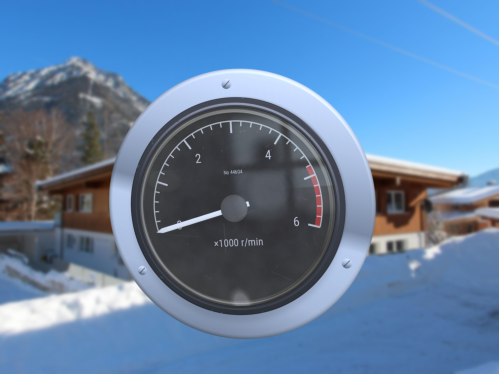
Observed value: rpm 0
